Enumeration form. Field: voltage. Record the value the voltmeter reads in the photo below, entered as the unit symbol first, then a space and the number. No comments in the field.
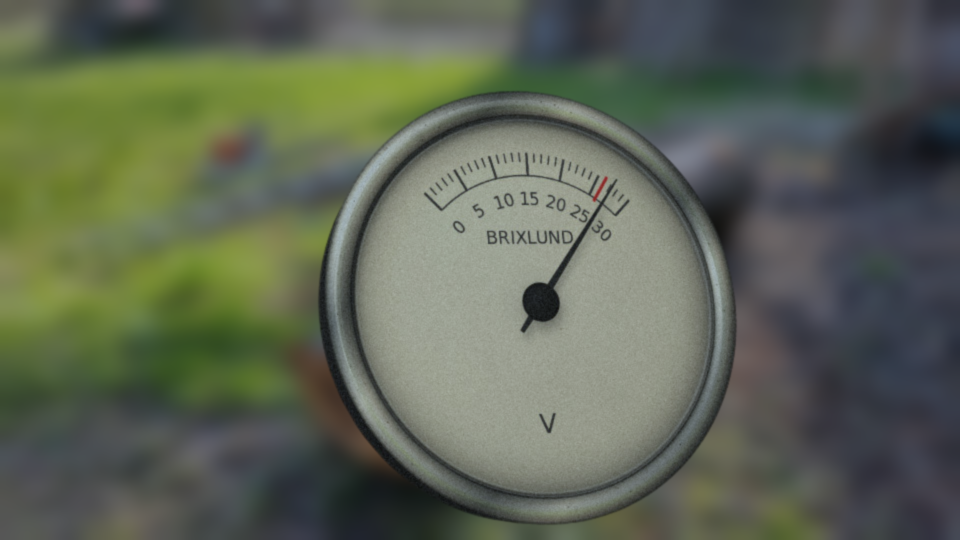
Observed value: V 27
